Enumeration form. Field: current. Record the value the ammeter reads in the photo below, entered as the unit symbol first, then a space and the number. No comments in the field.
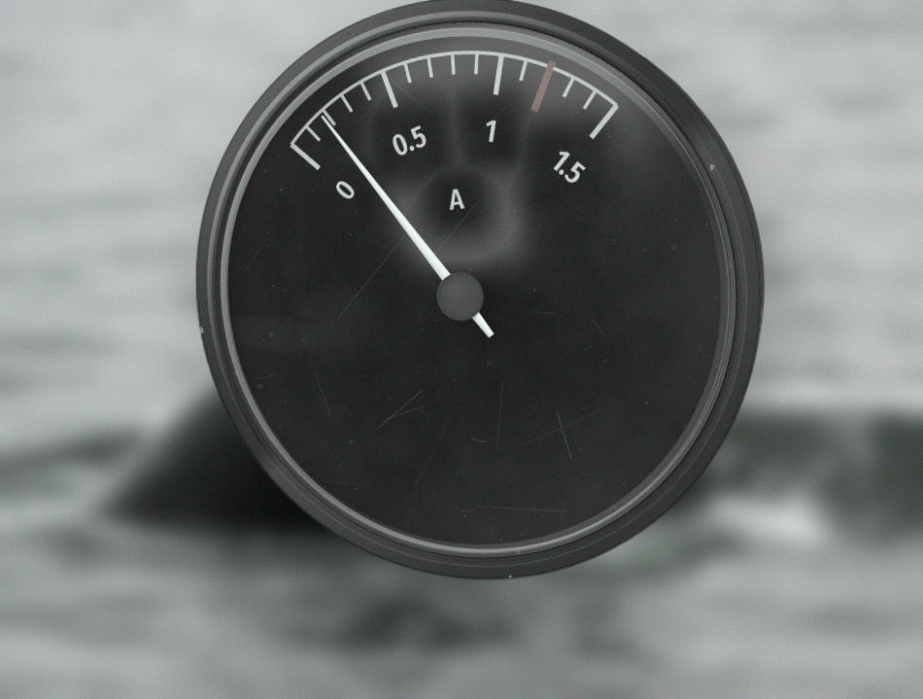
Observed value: A 0.2
